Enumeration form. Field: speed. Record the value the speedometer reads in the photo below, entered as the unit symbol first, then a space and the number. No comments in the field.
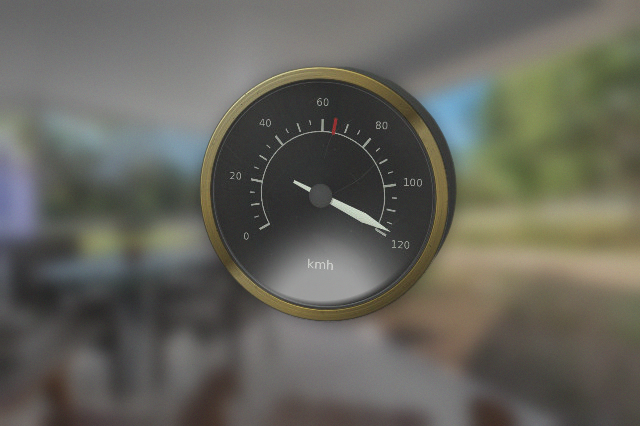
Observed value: km/h 117.5
